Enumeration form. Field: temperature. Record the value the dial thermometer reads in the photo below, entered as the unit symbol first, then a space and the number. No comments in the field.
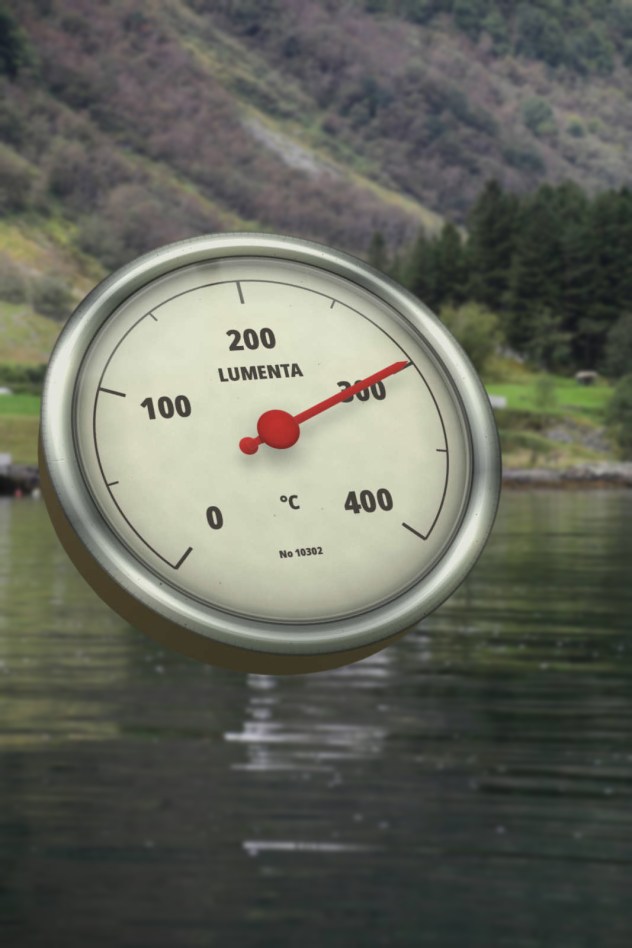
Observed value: °C 300
